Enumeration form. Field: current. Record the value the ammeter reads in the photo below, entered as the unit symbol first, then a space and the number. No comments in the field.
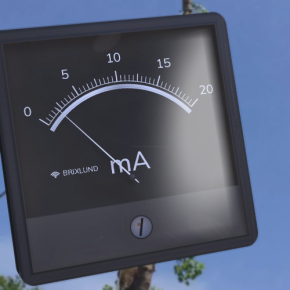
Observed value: mA 2
